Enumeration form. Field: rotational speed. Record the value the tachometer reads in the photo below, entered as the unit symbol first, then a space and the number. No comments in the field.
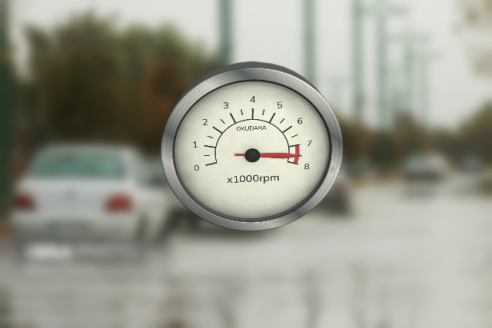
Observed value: rpm 7500
